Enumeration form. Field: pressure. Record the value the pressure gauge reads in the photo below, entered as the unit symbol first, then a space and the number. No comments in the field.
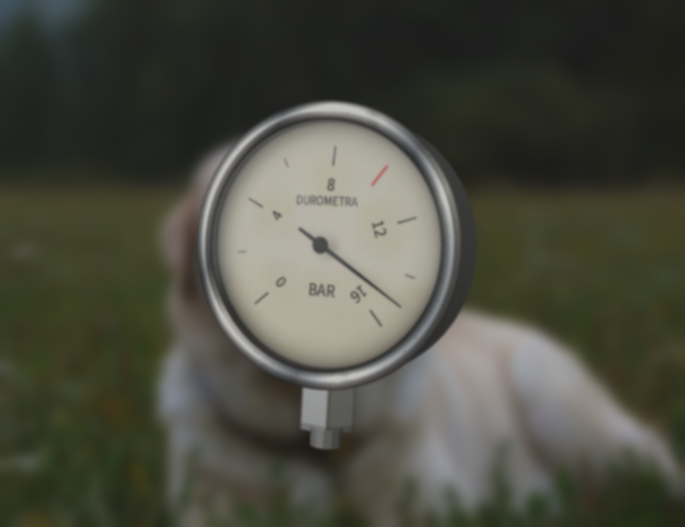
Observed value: bar 15
